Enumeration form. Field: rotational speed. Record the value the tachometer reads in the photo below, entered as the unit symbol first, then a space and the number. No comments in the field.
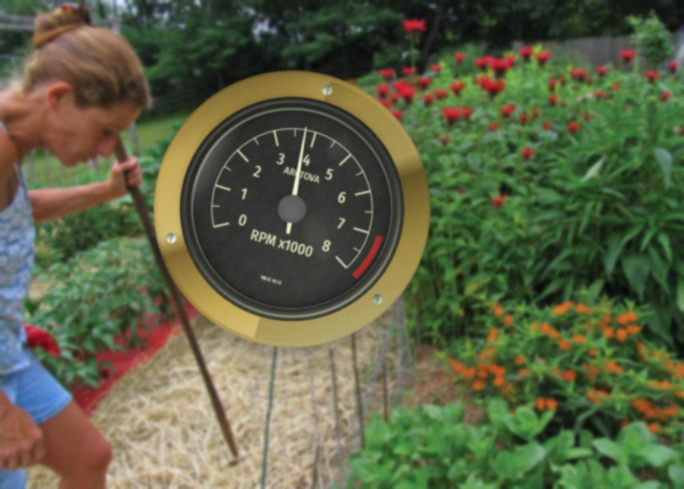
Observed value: rpm 3750
